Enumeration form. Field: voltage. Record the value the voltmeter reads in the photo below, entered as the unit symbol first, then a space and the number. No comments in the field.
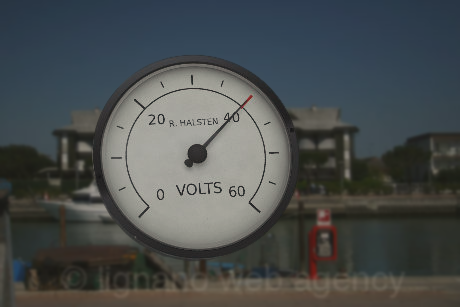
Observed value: V 40
